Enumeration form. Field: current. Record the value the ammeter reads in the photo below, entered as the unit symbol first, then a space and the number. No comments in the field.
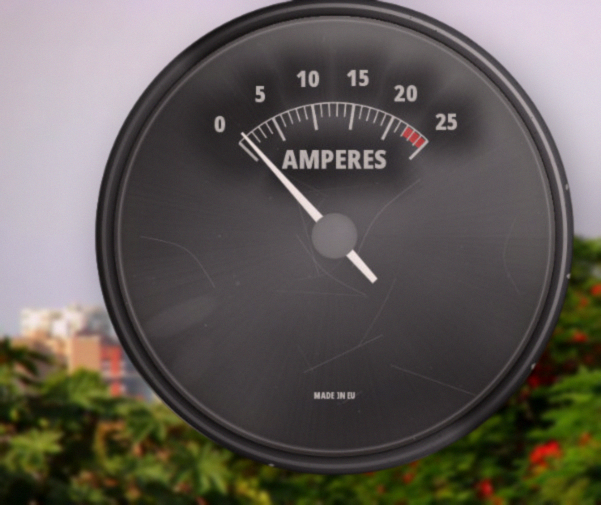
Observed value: A 1
